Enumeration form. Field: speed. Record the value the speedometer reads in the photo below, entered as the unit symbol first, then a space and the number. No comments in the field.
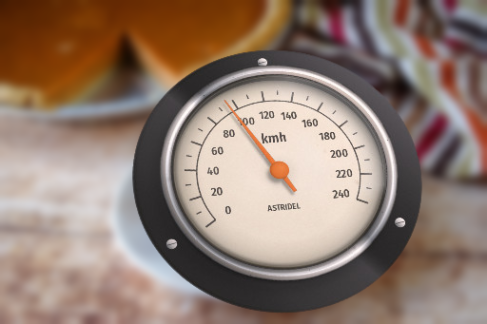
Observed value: km/h 95
